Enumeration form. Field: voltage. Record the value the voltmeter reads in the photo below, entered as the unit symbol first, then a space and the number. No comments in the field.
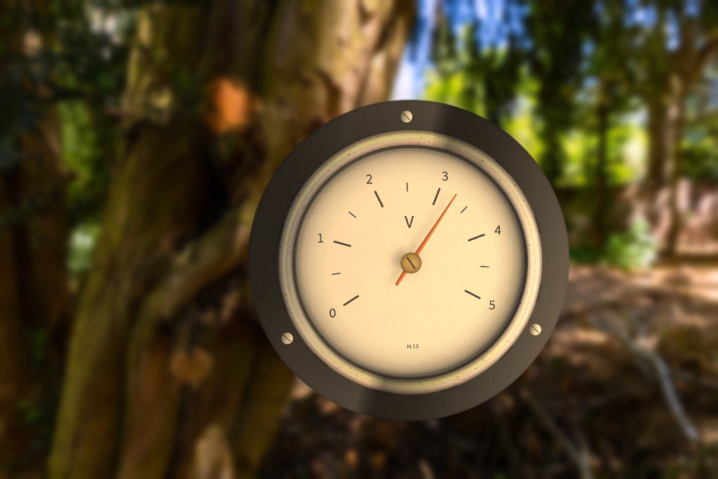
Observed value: V 3.25
